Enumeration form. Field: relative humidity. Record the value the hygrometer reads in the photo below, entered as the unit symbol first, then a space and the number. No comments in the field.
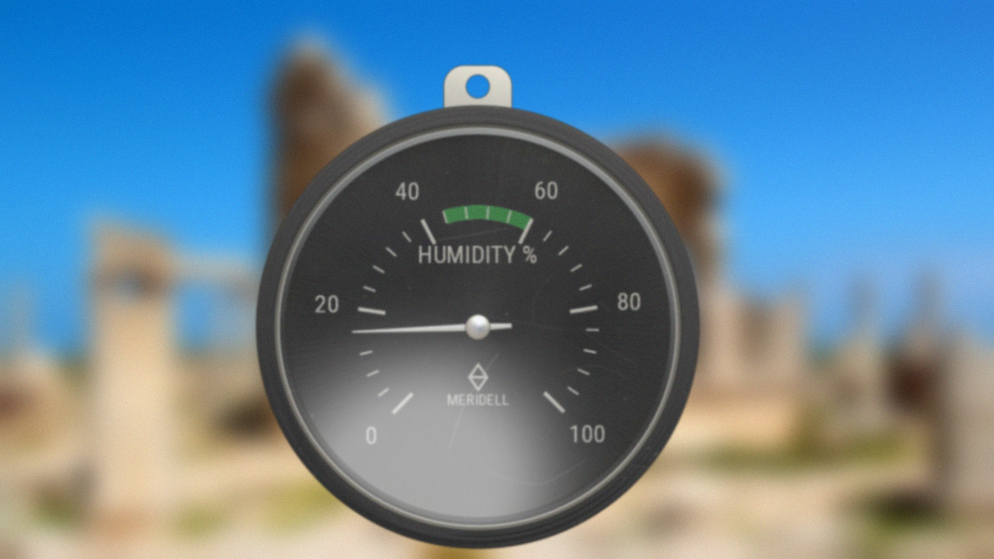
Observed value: % 16
